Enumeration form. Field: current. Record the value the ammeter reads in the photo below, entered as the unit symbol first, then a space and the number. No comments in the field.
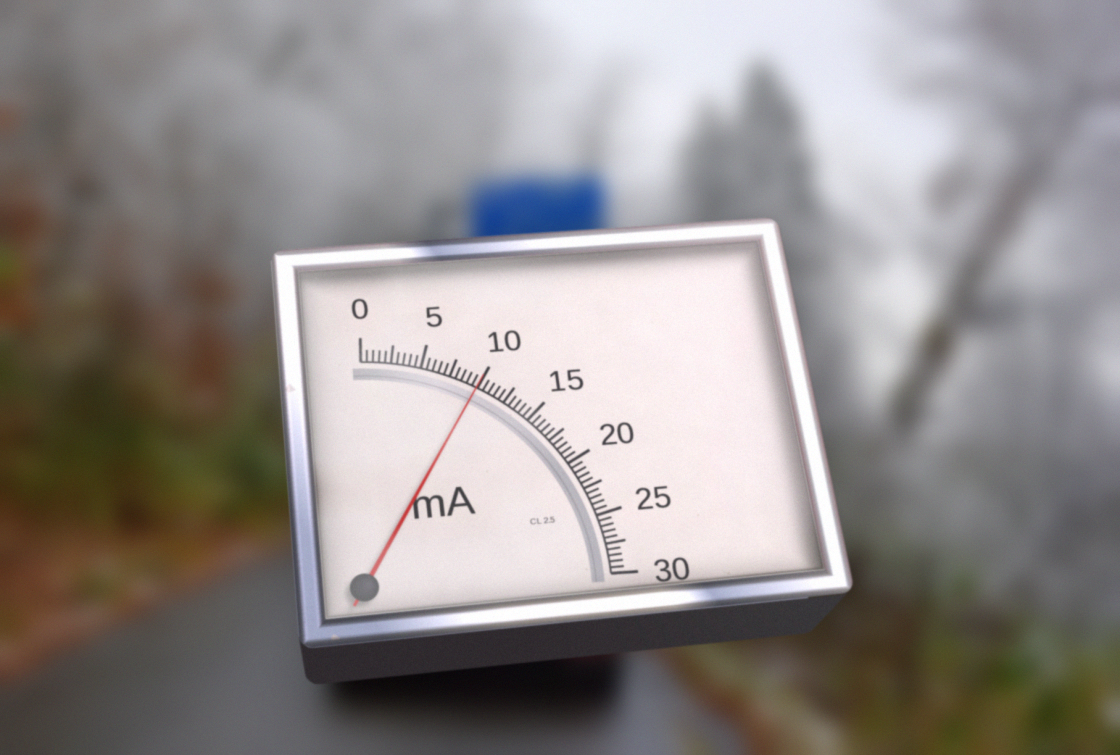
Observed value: mA 10
